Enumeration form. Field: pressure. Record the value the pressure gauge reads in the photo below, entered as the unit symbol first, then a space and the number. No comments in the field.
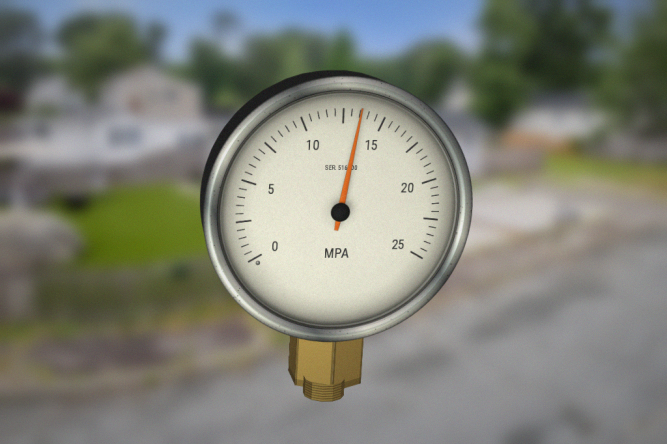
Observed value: MPa 13.5
